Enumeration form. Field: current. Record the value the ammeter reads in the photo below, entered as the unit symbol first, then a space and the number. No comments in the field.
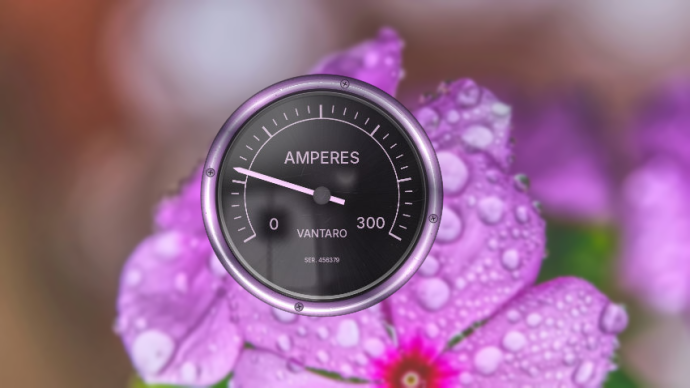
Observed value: A 60
